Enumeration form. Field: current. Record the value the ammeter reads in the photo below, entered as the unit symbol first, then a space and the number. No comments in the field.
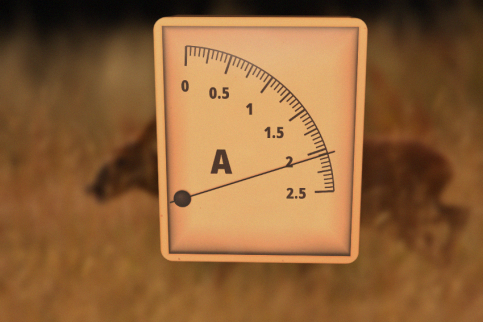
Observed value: A 2.05
